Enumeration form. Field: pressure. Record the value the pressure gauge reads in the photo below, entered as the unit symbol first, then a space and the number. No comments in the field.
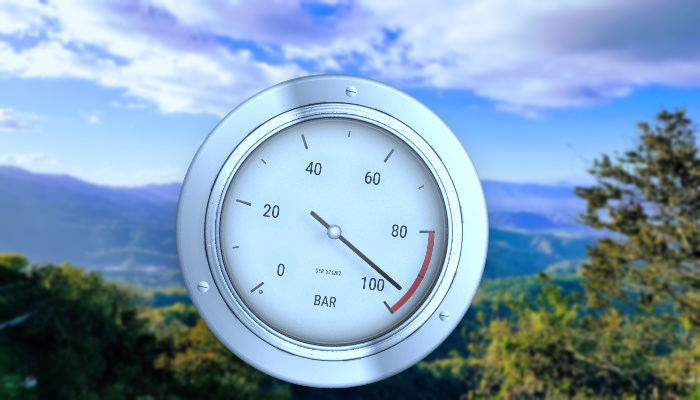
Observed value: bar 95
